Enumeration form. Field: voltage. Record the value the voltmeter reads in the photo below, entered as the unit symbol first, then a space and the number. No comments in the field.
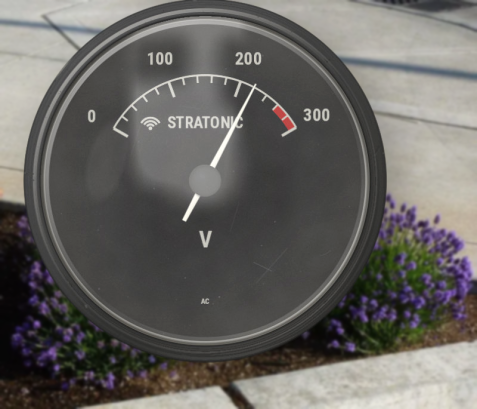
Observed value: V 220
